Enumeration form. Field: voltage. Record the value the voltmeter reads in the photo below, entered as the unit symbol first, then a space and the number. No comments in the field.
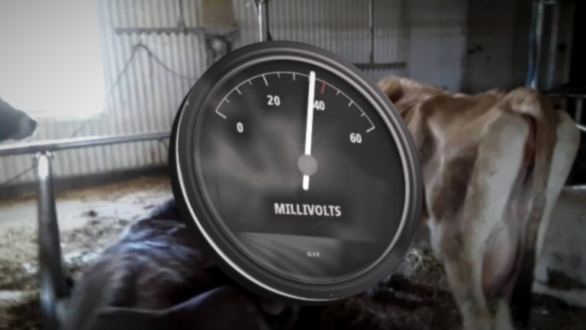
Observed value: mV 35
